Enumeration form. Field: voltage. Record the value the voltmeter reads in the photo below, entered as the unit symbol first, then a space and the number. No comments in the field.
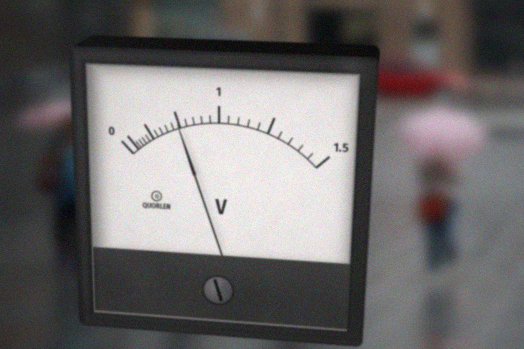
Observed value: V 0.75
